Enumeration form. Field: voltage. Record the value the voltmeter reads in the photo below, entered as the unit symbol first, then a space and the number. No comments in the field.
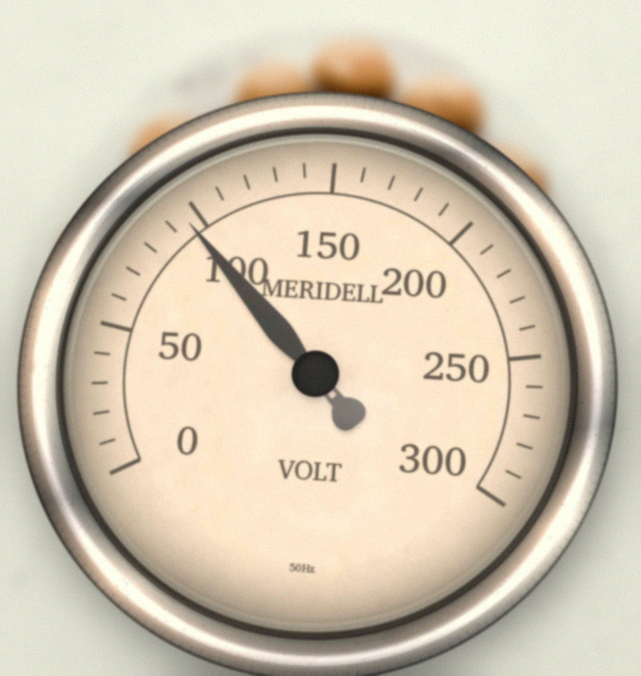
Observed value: V 95
